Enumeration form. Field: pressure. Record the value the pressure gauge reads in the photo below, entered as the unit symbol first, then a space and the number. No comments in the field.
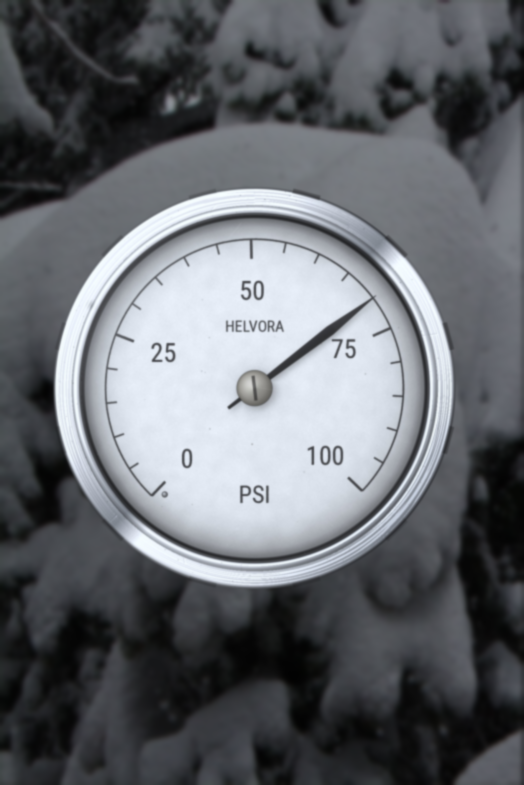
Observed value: psi 70
